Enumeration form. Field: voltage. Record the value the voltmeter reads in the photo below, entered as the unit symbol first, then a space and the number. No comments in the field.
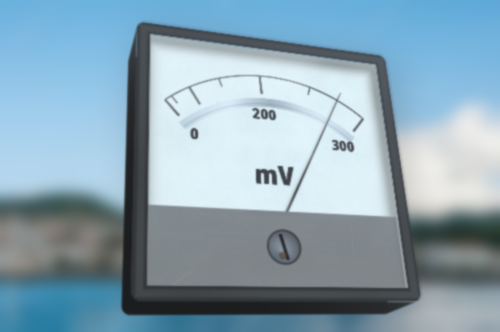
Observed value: mV 275
